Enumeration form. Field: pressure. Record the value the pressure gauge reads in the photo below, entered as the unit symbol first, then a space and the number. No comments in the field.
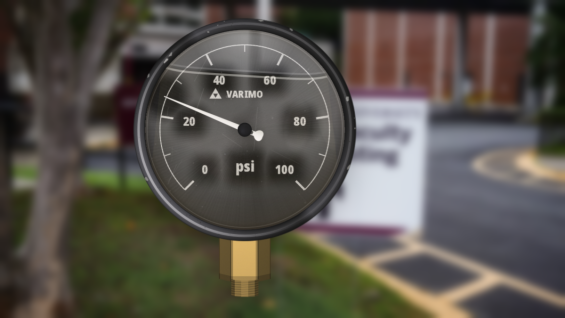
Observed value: psi 25
